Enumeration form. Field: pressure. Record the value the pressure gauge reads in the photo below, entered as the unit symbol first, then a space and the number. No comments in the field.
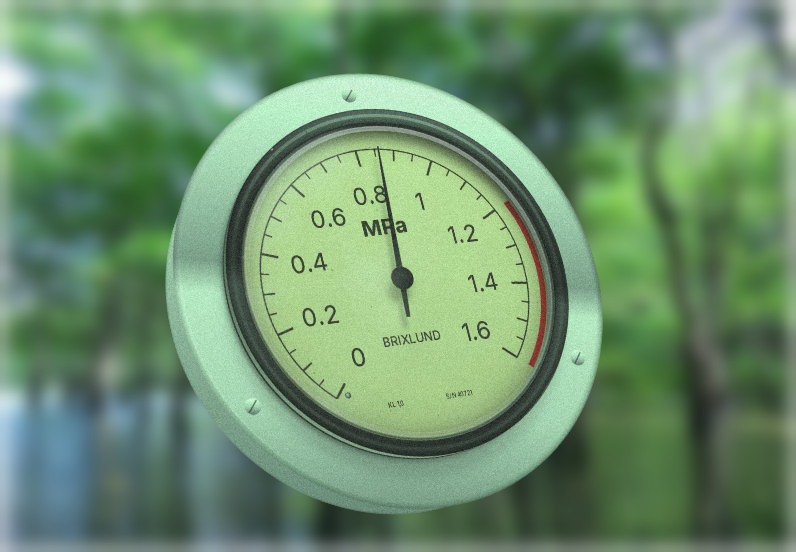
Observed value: MPa 0.85
